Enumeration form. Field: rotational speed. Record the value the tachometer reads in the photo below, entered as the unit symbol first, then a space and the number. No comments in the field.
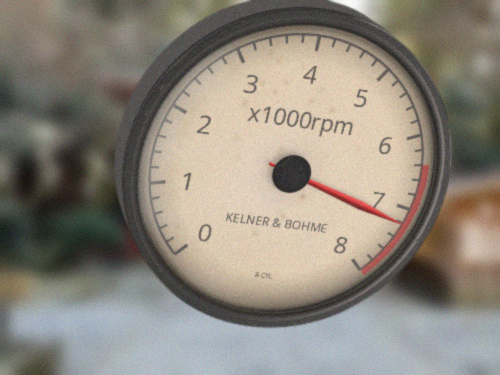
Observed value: rpm 7200
